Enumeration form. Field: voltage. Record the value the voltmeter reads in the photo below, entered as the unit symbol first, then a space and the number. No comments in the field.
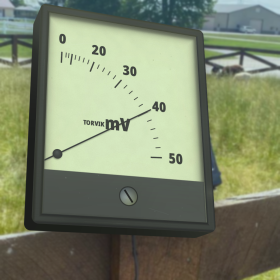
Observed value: mV 40
